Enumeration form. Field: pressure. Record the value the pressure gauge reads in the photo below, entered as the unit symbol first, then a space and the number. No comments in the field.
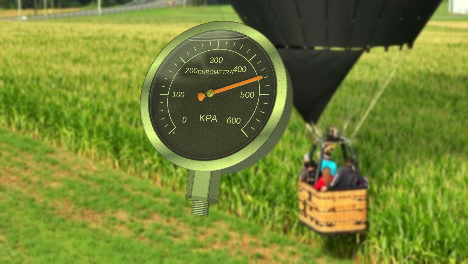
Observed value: kPa 460
